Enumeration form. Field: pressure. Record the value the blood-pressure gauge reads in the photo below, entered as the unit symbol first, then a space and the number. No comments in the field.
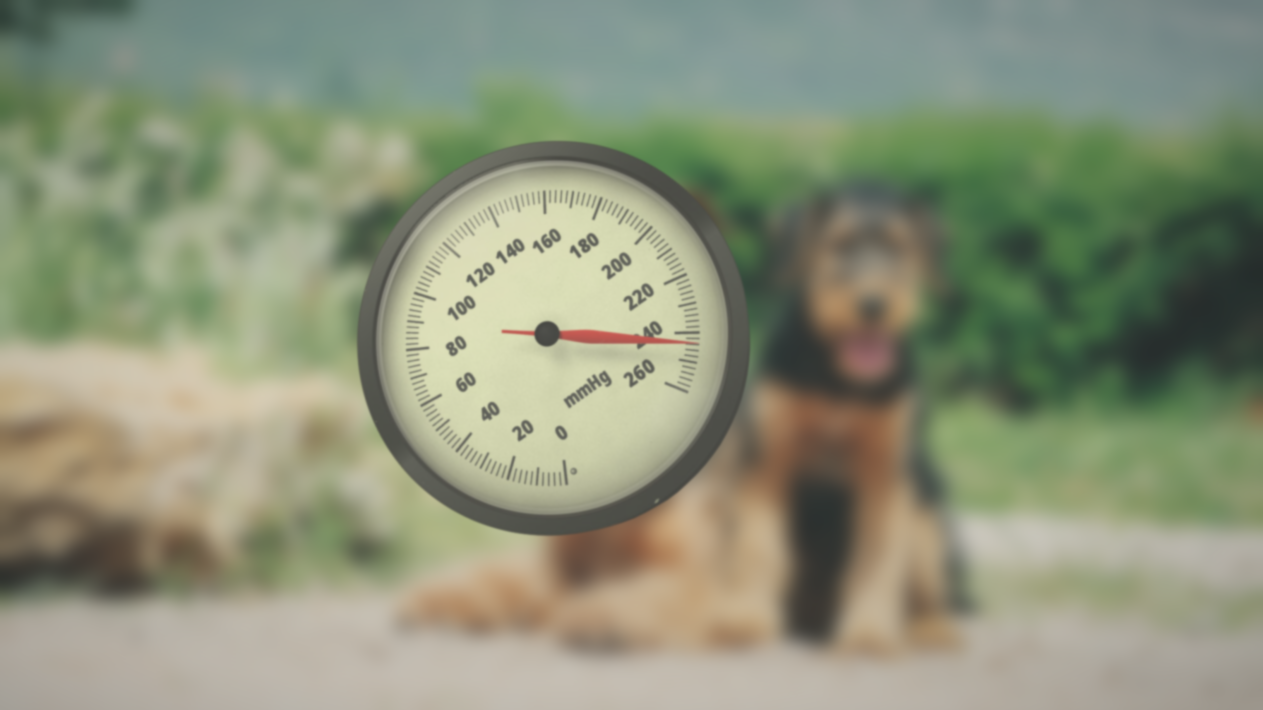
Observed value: mmHg 244
